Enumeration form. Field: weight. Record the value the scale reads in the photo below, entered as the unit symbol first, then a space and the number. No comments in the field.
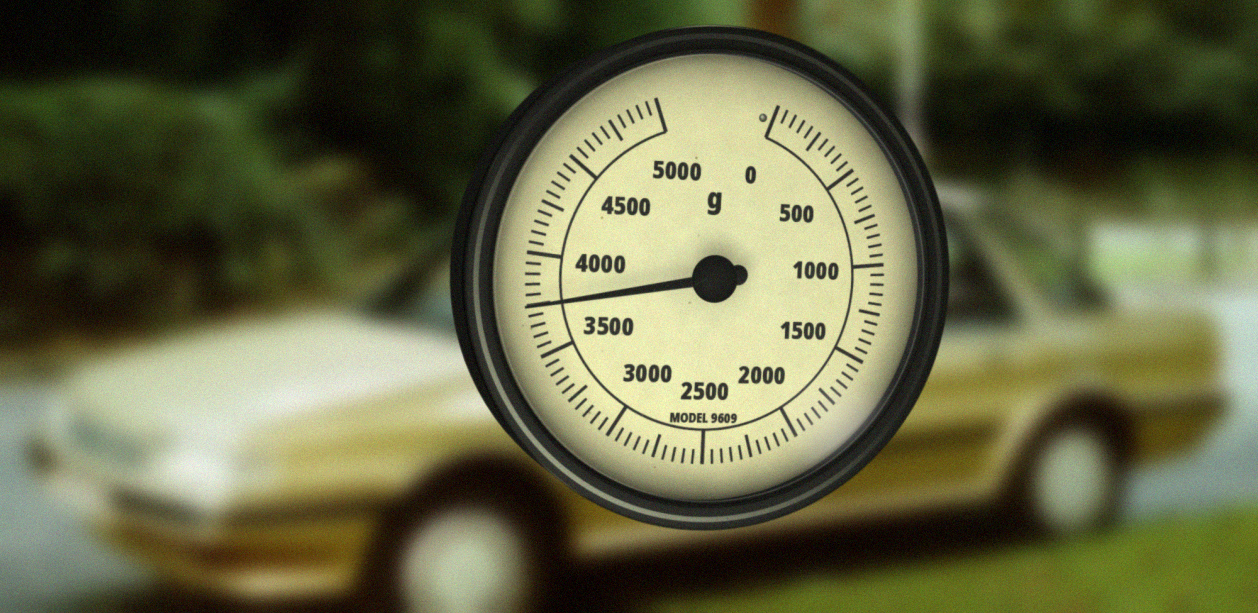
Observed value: g 3750
